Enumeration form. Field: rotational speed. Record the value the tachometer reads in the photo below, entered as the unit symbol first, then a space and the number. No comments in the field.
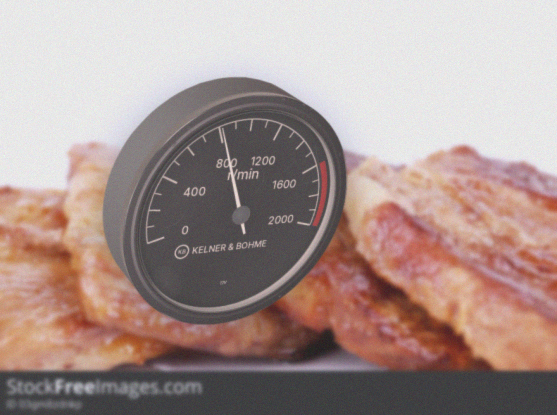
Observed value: rpm 800
